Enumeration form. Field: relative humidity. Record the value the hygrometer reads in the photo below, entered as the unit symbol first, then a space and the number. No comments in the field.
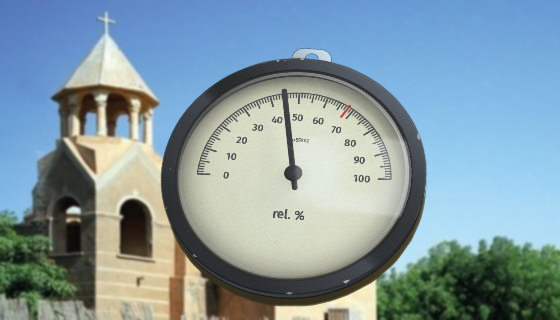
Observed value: % 45
